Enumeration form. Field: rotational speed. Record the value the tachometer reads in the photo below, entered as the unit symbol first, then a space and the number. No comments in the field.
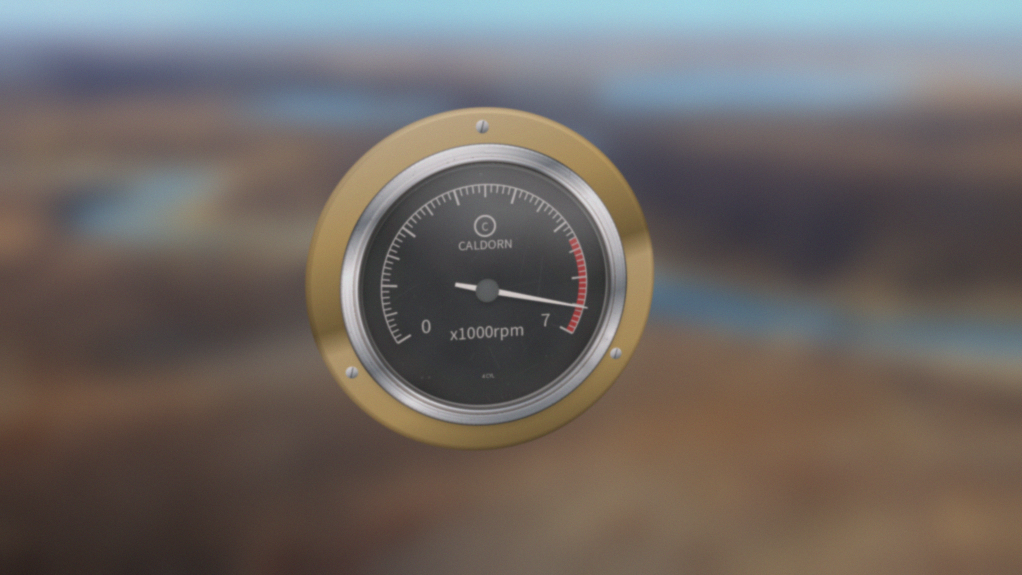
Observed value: rpm 6500
